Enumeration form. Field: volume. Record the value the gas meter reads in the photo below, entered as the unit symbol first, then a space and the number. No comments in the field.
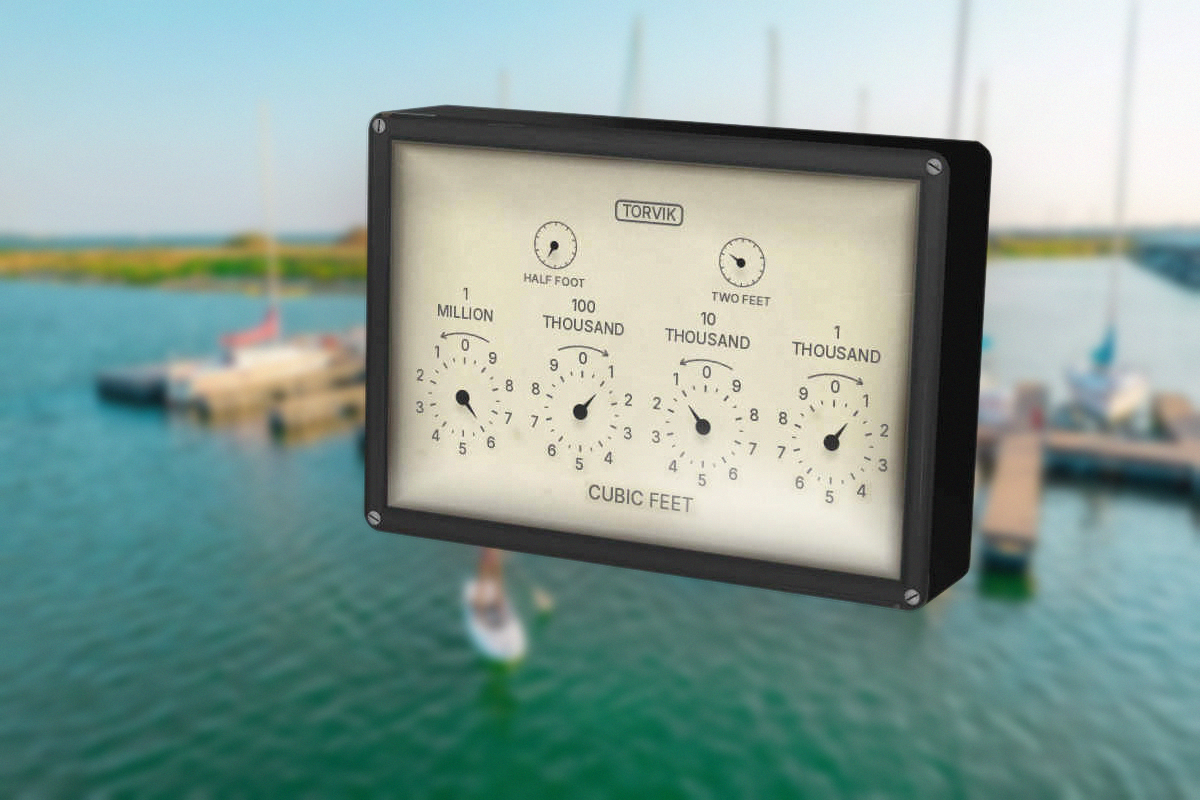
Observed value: ft³ 611100
